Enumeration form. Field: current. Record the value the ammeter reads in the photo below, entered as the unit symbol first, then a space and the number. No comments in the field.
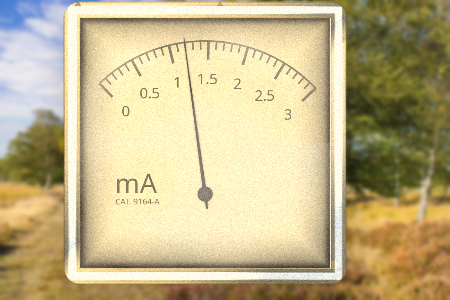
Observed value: mA 1.2
